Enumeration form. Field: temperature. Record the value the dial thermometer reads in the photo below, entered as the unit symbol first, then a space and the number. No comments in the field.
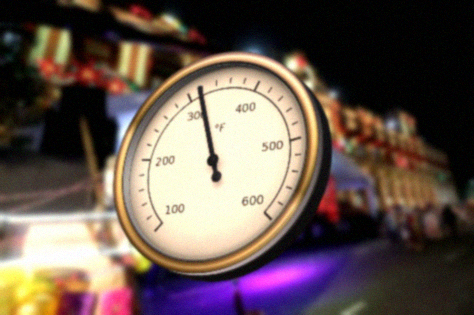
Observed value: °F 320
